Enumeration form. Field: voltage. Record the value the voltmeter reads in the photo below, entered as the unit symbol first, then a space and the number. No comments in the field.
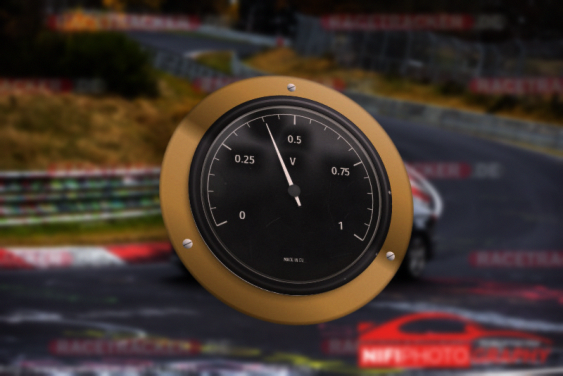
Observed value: V 0.4
